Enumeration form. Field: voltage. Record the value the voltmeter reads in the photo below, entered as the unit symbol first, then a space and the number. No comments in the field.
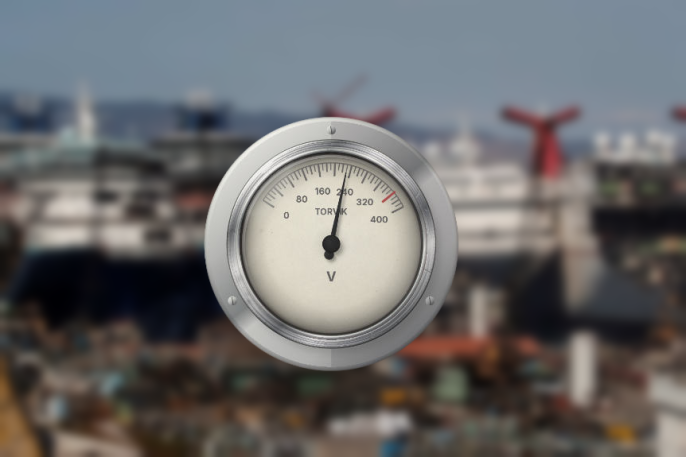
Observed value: V 230
